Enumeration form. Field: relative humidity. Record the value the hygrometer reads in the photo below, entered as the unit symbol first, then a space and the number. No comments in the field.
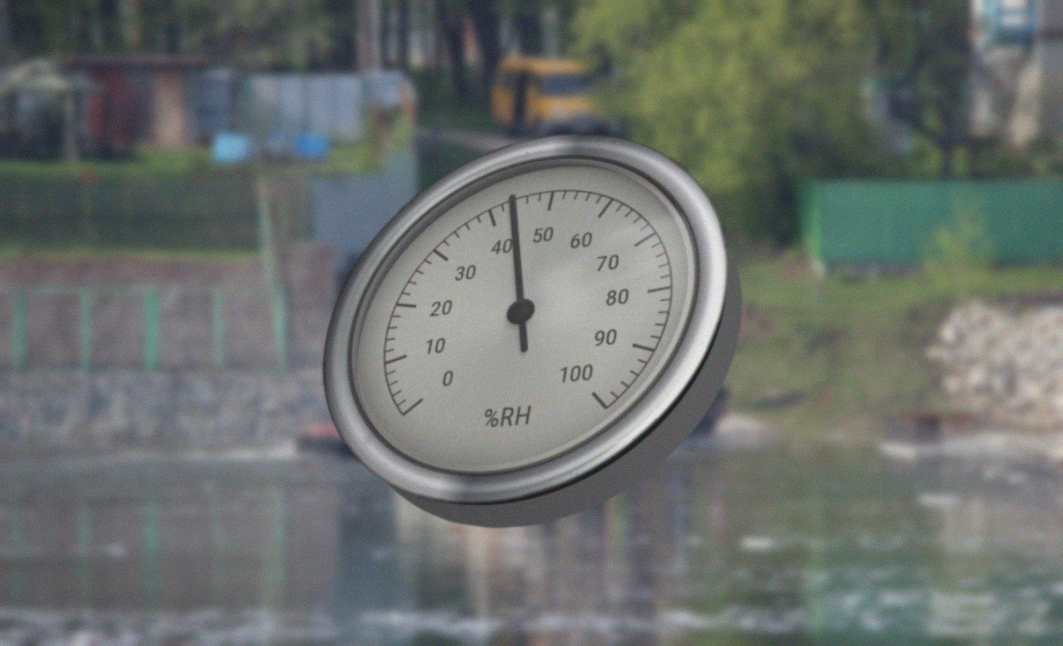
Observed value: % 44
